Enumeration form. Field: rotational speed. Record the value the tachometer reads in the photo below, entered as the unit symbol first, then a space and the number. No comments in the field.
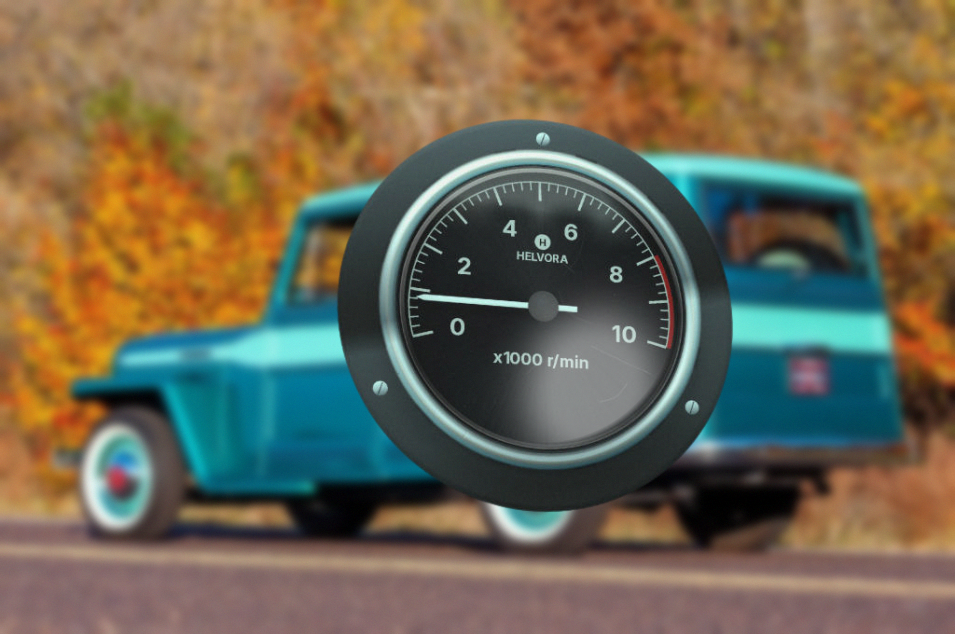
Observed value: rpm 800
